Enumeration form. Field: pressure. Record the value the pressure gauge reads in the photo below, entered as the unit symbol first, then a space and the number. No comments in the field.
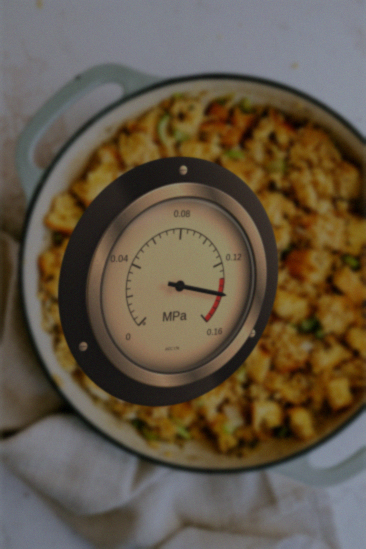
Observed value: MPa 0.14
